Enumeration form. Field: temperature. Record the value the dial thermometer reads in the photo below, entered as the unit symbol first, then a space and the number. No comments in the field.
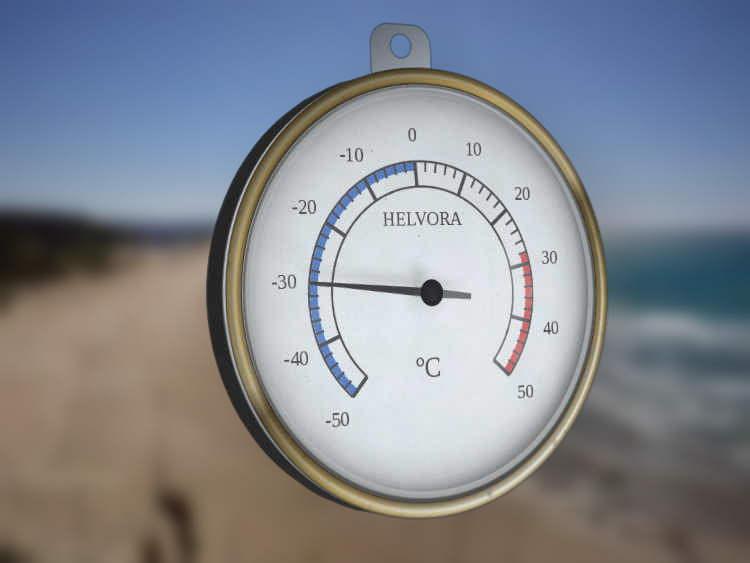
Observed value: °C -30
